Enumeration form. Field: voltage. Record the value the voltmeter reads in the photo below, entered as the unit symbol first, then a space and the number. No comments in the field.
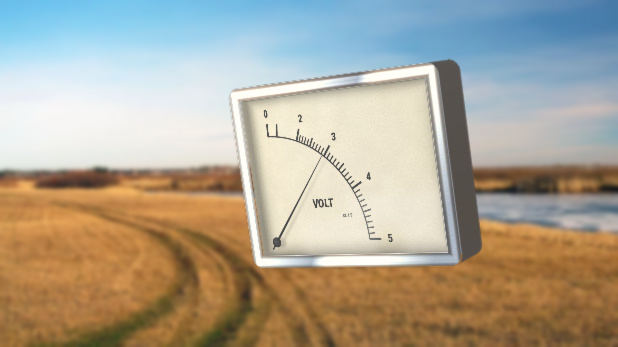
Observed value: V 3
